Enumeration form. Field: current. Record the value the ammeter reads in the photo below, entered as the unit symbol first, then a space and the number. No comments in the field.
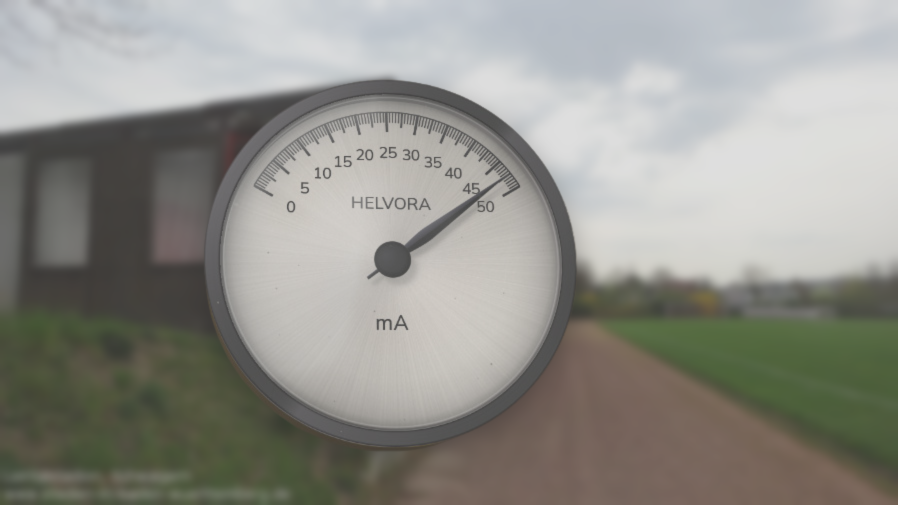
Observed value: mA 47.5
